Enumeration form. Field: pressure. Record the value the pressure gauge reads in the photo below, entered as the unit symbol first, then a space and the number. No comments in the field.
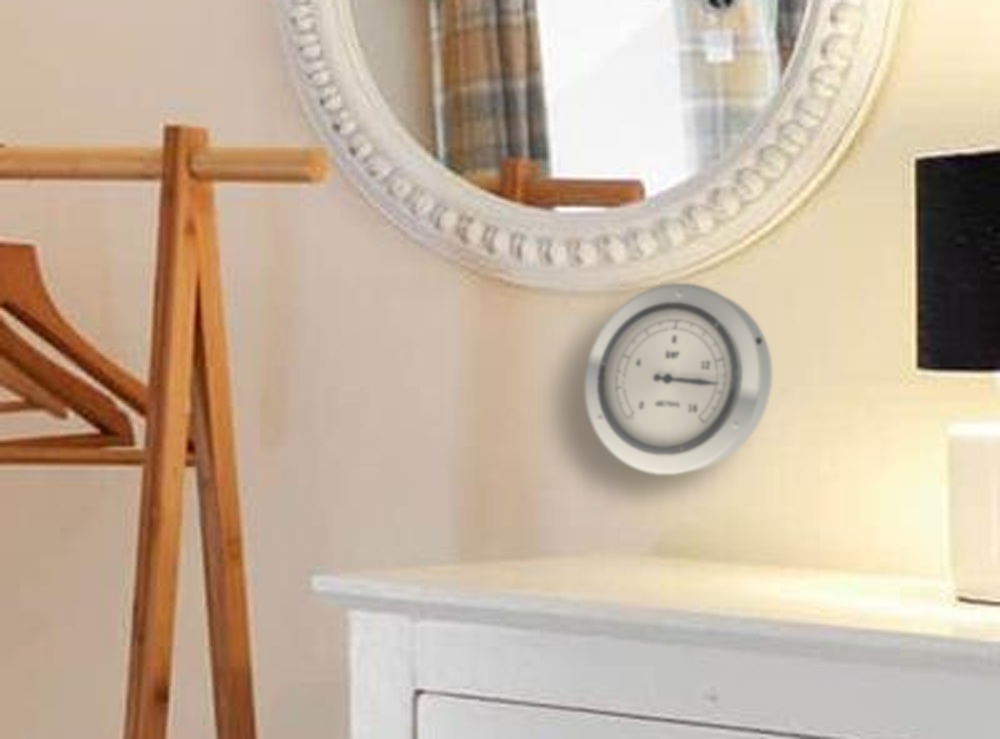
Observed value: bar 13.5
